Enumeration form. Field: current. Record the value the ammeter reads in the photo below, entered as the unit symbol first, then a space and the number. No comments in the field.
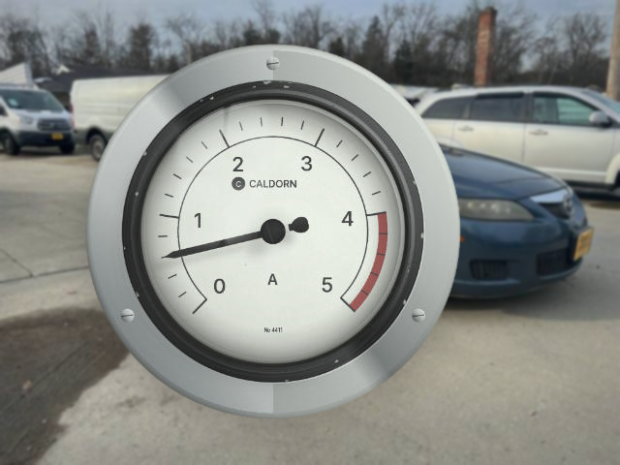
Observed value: A 0.6
